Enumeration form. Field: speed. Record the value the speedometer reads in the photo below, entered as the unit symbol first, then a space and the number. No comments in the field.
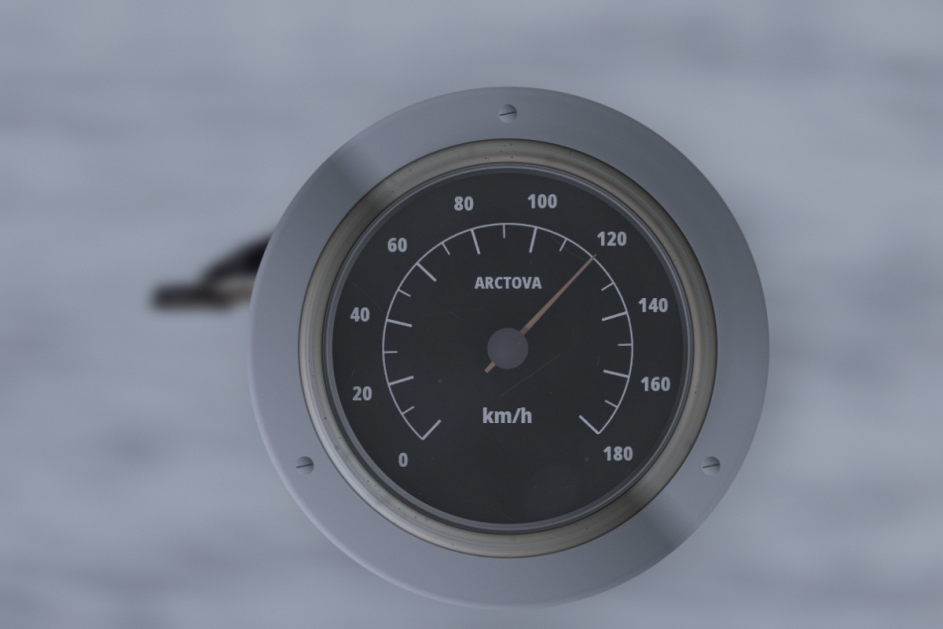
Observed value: km/h 120
